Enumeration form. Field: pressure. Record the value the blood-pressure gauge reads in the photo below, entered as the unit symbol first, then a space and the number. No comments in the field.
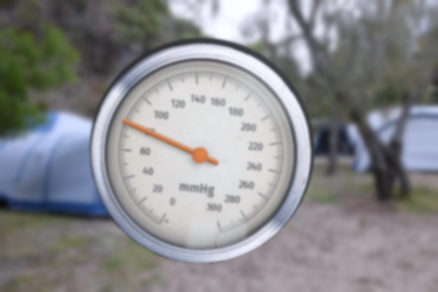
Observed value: mmHg 80
